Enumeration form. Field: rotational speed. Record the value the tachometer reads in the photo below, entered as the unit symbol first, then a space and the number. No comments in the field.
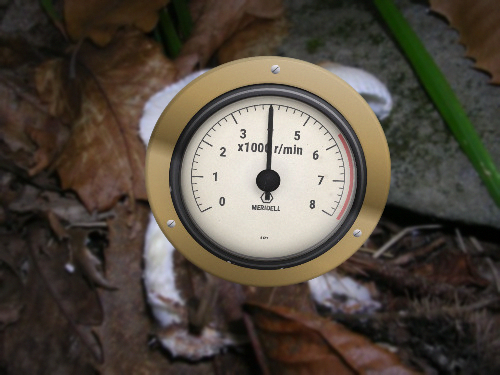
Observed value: rpm 4000
